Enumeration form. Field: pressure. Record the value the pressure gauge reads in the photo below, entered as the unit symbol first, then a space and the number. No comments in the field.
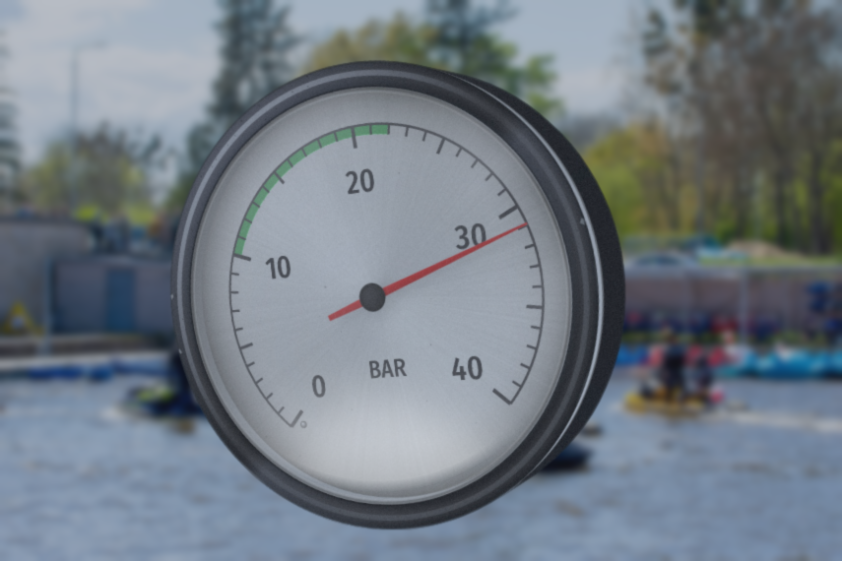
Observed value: bar 31
